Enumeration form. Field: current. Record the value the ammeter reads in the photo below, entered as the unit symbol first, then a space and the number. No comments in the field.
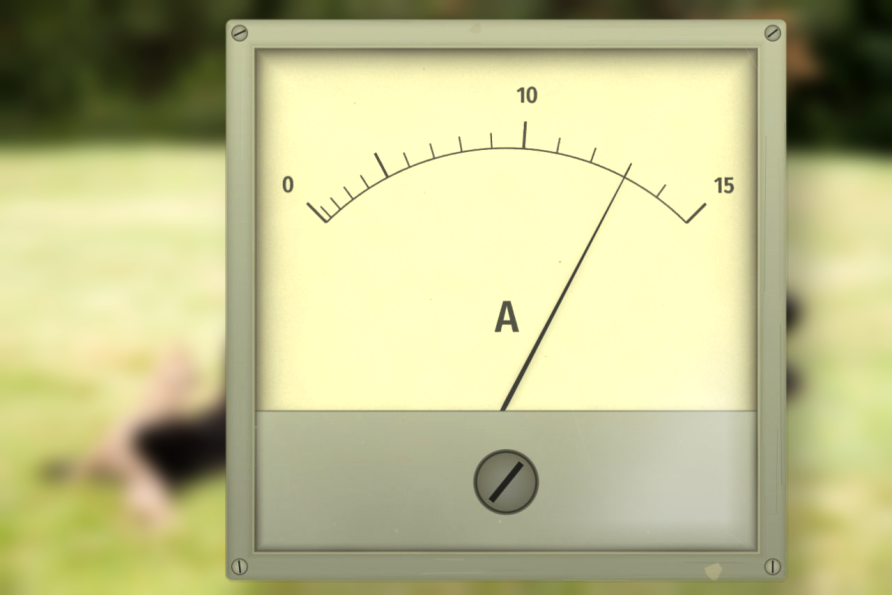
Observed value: A 13
